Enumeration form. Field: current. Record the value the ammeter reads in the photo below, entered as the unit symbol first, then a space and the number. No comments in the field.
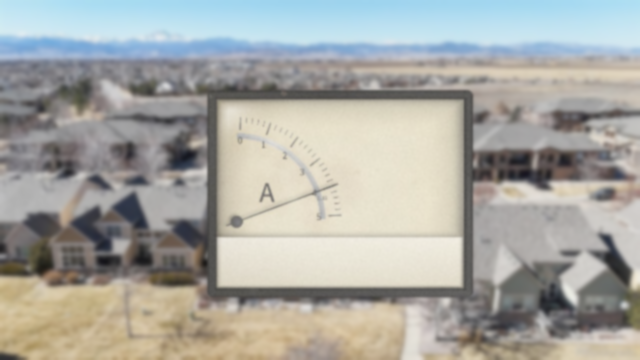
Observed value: A 4
